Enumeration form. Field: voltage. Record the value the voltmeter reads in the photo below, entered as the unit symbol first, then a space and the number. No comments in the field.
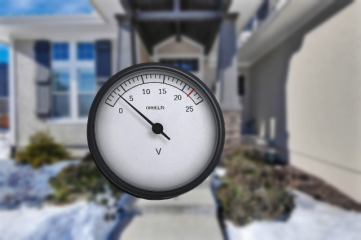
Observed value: V 3
